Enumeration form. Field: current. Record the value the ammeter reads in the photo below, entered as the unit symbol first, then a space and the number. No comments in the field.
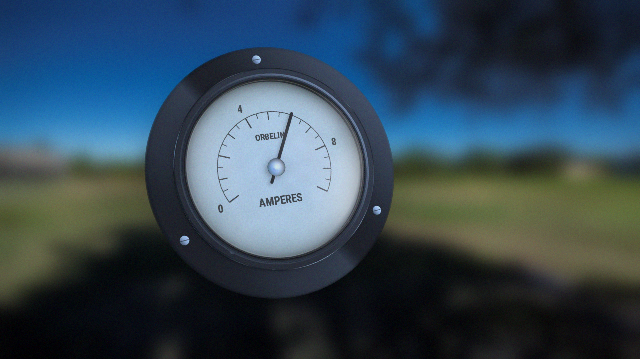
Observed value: A 6
